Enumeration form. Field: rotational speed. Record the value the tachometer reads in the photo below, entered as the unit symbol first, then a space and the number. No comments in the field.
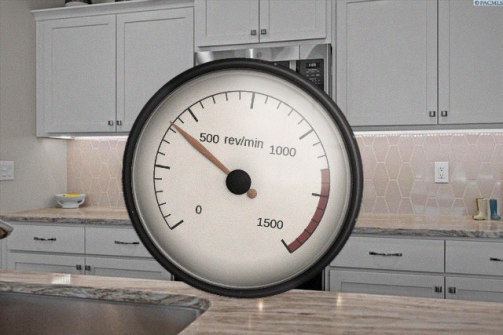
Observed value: rpm 425
